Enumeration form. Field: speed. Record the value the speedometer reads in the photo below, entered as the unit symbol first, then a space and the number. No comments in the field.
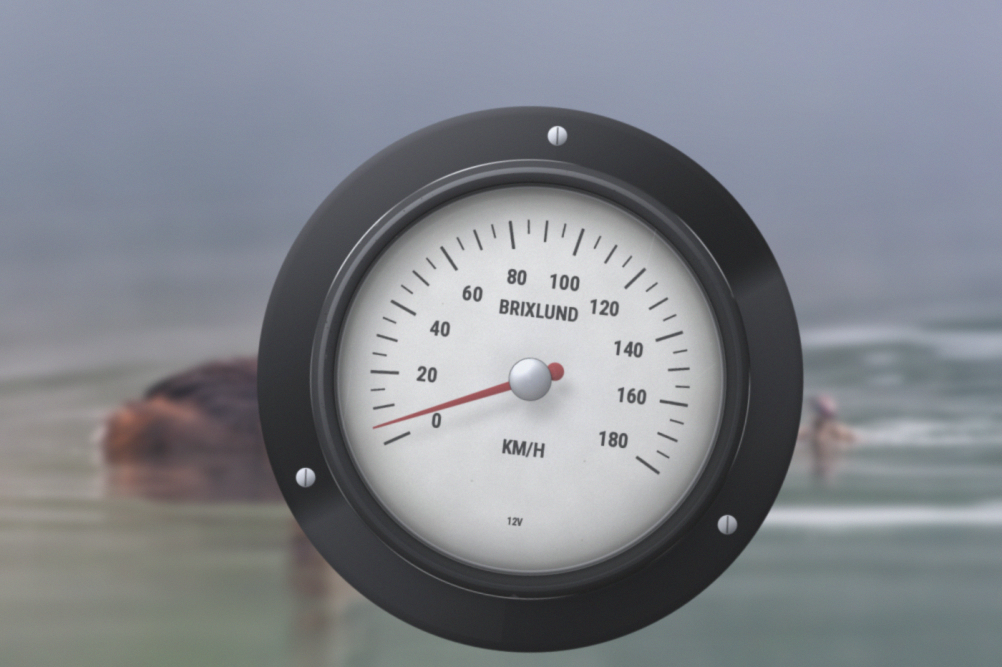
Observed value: km/h 5
